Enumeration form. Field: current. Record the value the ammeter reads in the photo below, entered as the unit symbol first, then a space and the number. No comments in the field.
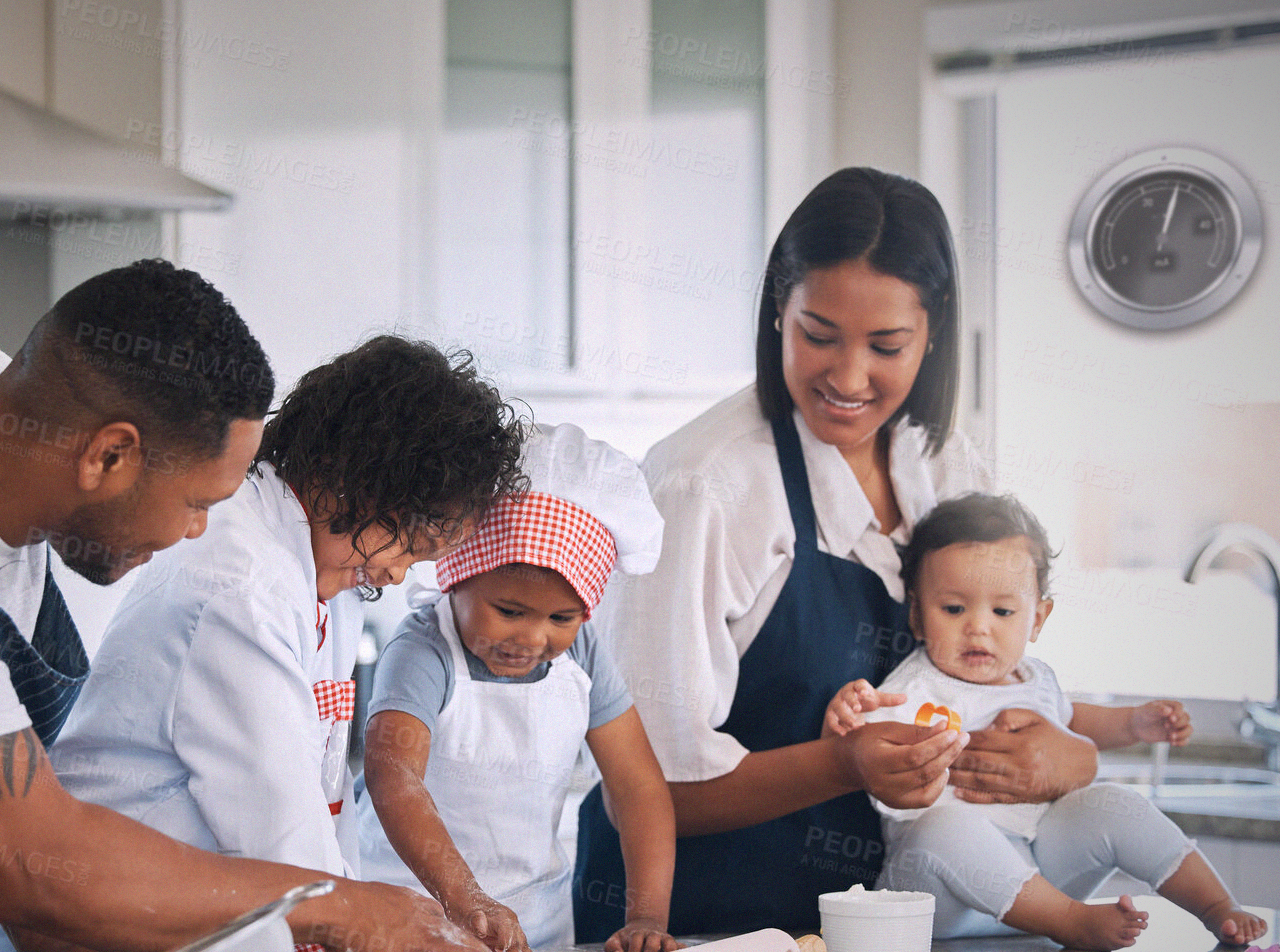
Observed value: mA 27.5
